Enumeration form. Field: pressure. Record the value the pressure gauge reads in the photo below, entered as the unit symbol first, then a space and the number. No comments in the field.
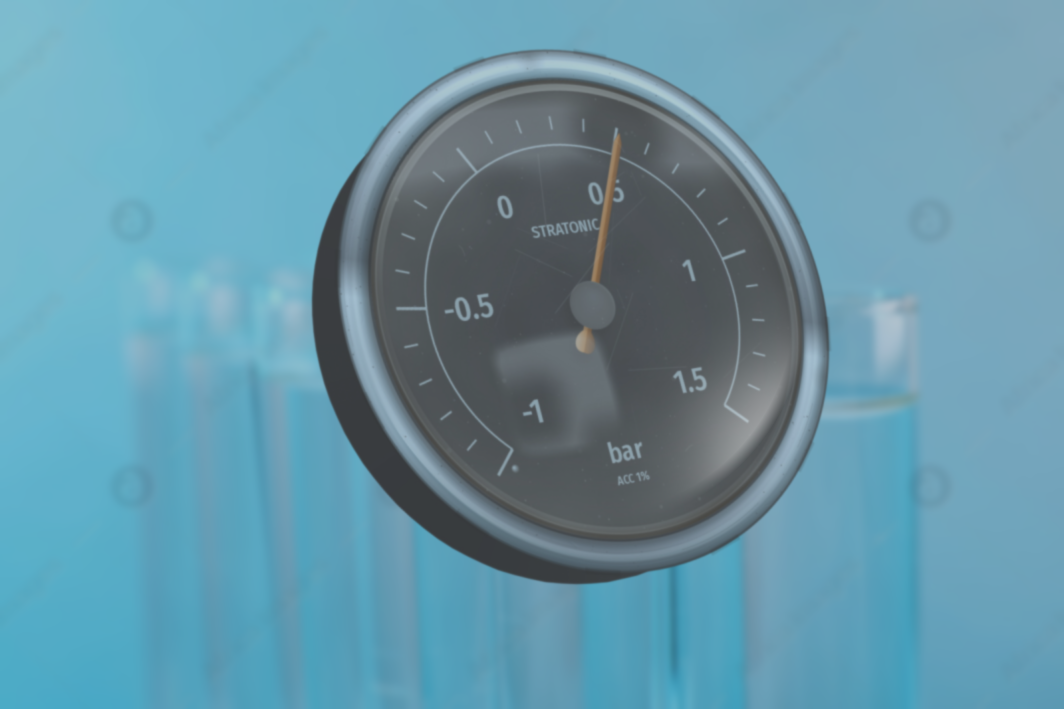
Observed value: bar 0.5
